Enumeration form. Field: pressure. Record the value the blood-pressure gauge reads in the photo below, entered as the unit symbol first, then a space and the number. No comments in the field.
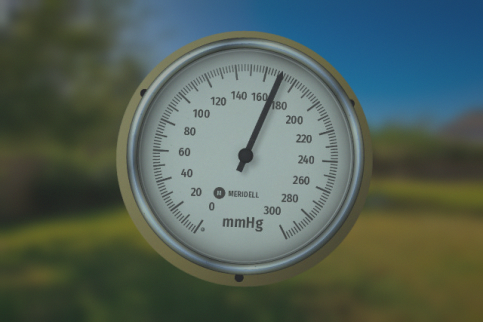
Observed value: mmHg 170
